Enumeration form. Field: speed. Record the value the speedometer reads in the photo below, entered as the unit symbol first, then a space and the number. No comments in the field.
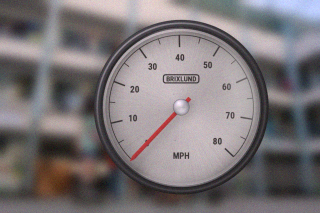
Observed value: mph 0
